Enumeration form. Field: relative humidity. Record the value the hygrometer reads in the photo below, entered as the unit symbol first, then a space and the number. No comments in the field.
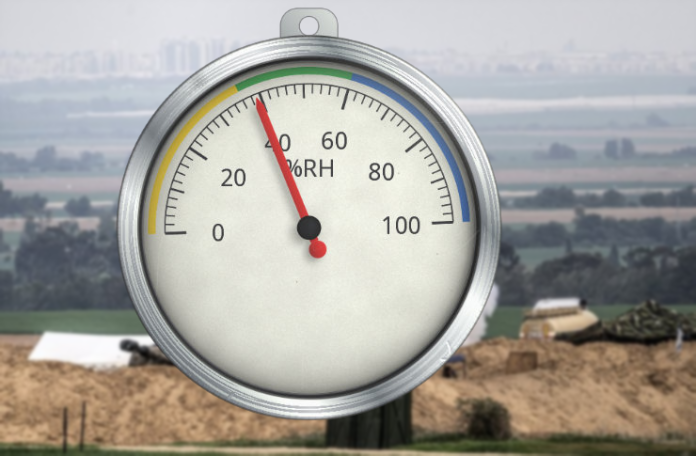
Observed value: % 39
